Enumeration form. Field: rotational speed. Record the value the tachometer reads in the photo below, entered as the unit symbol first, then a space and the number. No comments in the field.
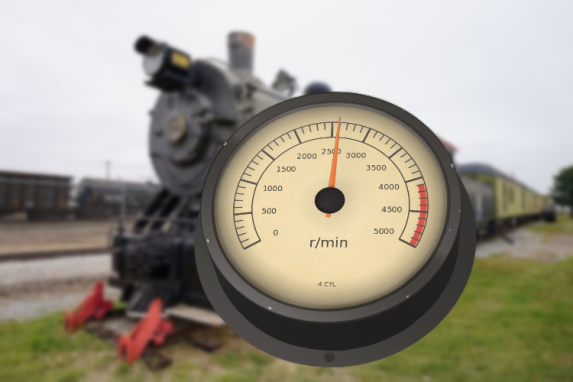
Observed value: rpm 2600
